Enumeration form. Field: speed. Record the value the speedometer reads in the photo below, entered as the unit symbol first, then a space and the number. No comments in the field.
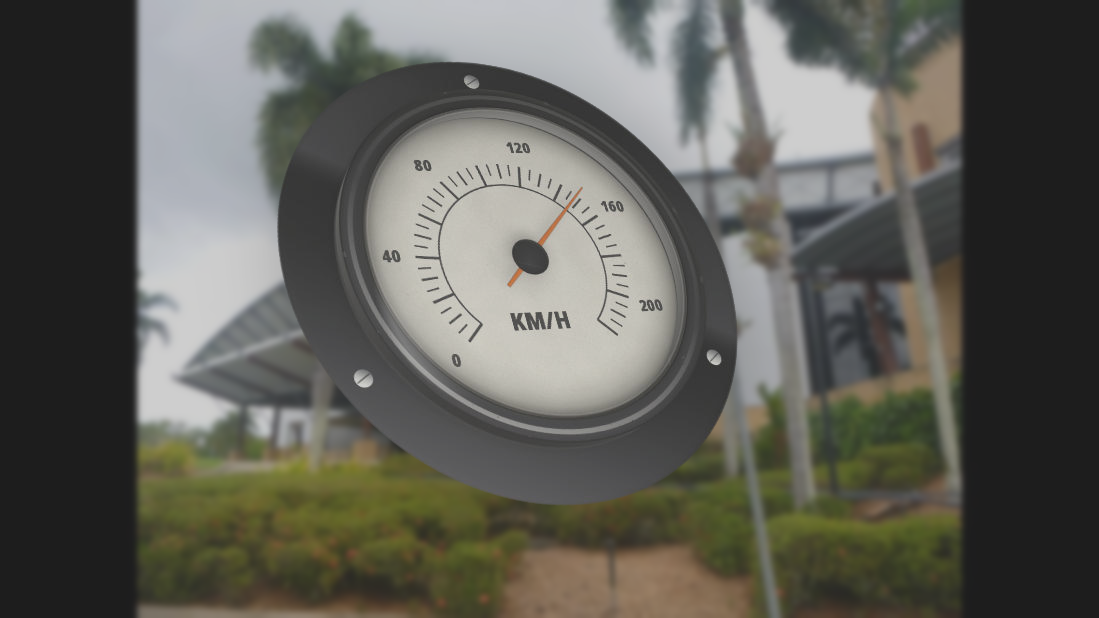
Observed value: km/h 147.5
